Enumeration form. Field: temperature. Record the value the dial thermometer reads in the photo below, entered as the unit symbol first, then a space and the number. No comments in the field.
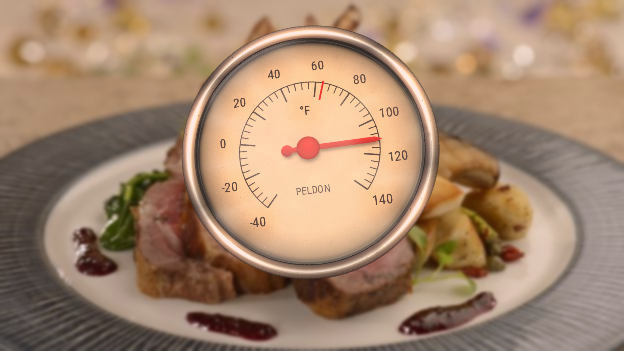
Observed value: °F 112
